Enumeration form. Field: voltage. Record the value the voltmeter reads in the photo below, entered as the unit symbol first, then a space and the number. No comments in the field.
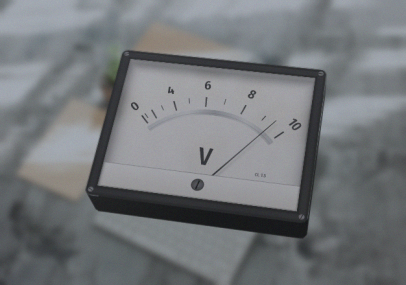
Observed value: V 9.5
